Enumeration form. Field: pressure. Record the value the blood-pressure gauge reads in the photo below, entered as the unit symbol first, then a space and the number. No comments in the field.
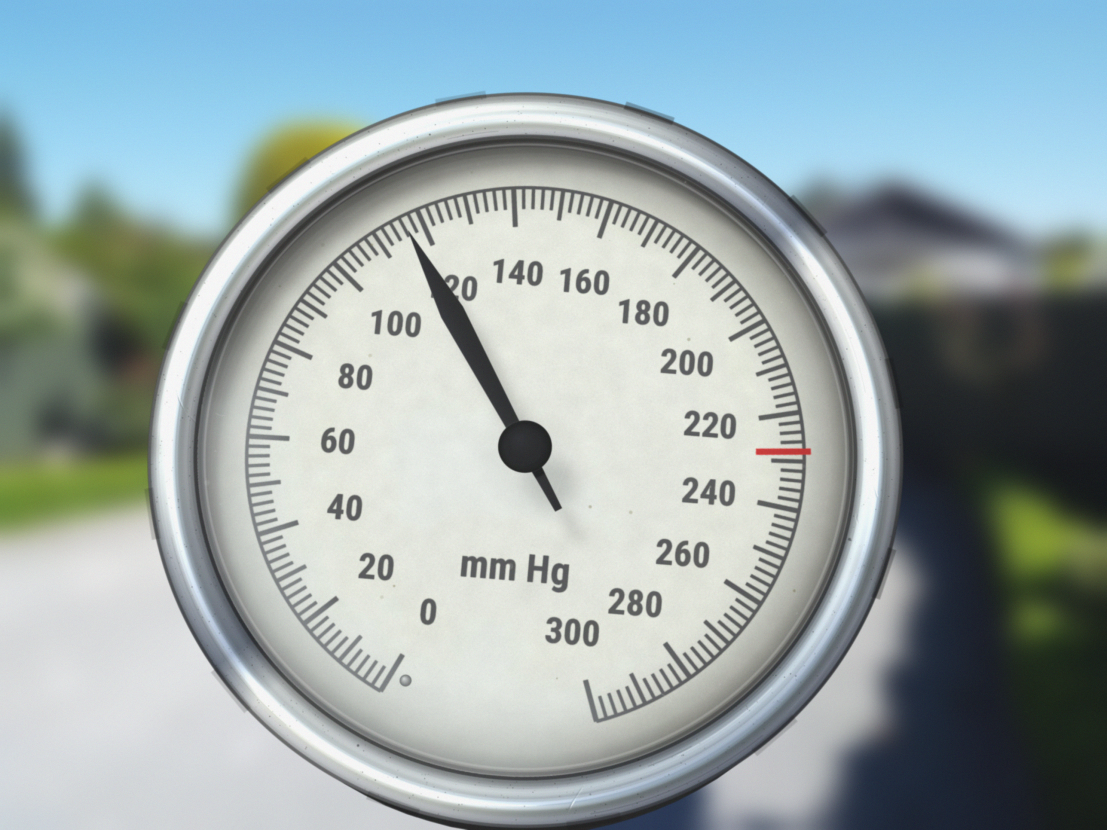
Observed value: mmHg 116
